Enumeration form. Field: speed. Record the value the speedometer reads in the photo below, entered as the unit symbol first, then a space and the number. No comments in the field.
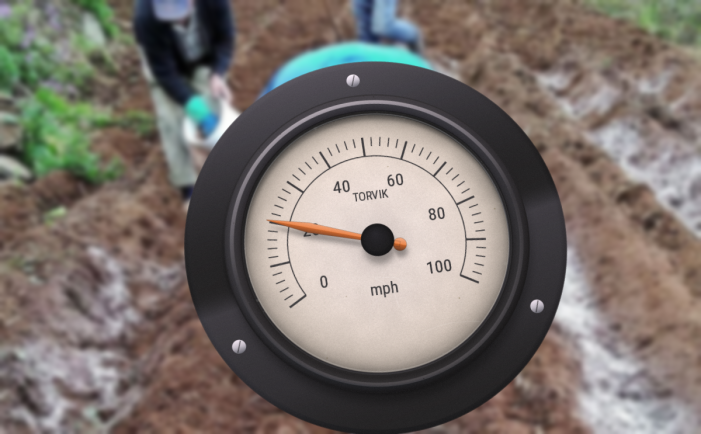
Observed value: mph 20
